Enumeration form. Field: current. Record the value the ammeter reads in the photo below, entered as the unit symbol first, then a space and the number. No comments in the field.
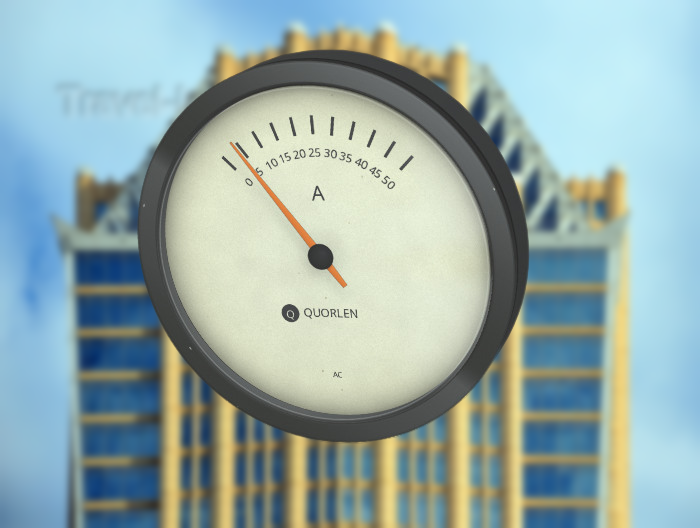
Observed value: A 5
